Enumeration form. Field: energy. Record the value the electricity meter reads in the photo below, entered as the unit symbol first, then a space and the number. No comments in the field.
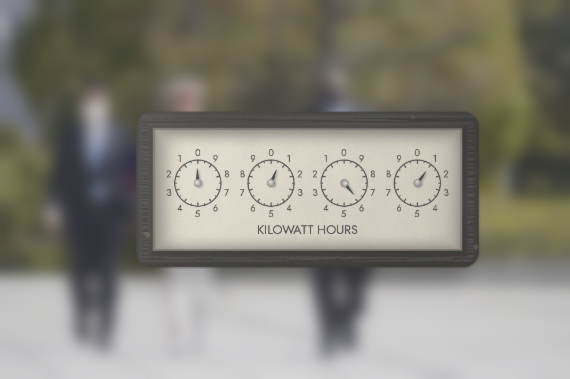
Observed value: kWh 61
